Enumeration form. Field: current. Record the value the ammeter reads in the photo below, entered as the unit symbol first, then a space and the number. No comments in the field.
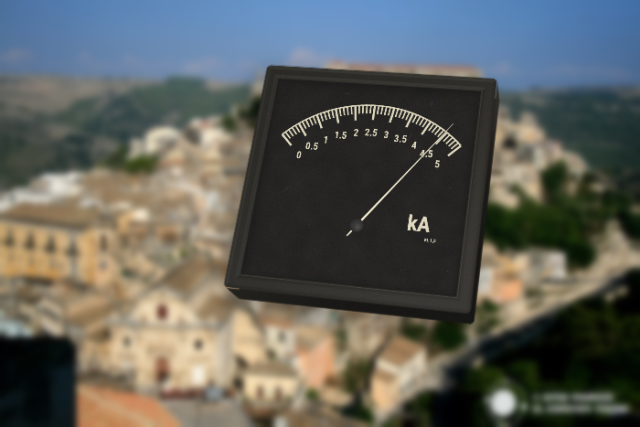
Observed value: kA 4.5
